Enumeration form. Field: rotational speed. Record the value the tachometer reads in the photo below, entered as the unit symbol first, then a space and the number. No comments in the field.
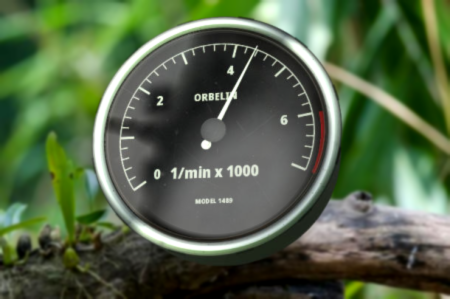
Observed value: rpm 4400
